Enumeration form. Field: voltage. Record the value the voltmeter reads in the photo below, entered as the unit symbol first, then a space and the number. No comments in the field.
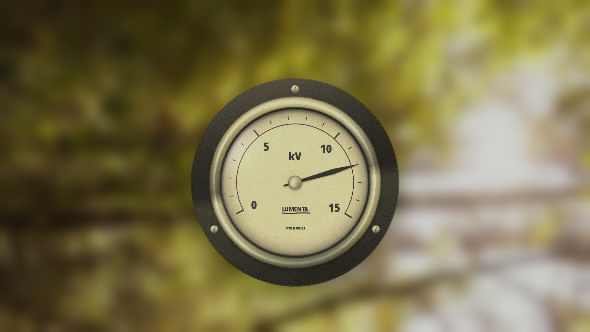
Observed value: kV 12
